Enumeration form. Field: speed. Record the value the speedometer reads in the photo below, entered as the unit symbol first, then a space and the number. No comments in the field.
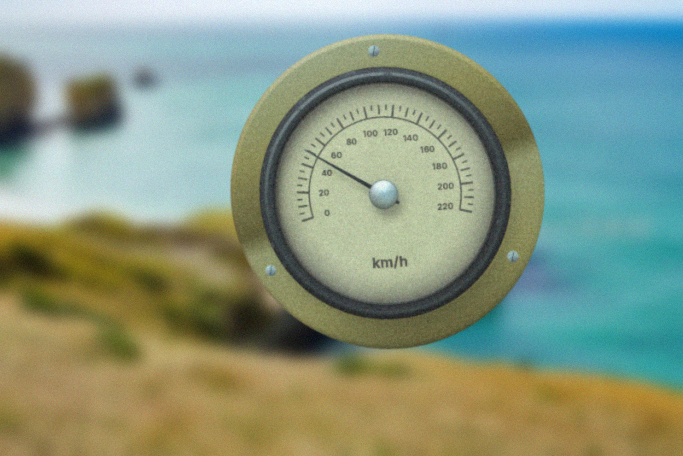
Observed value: km/h 50
